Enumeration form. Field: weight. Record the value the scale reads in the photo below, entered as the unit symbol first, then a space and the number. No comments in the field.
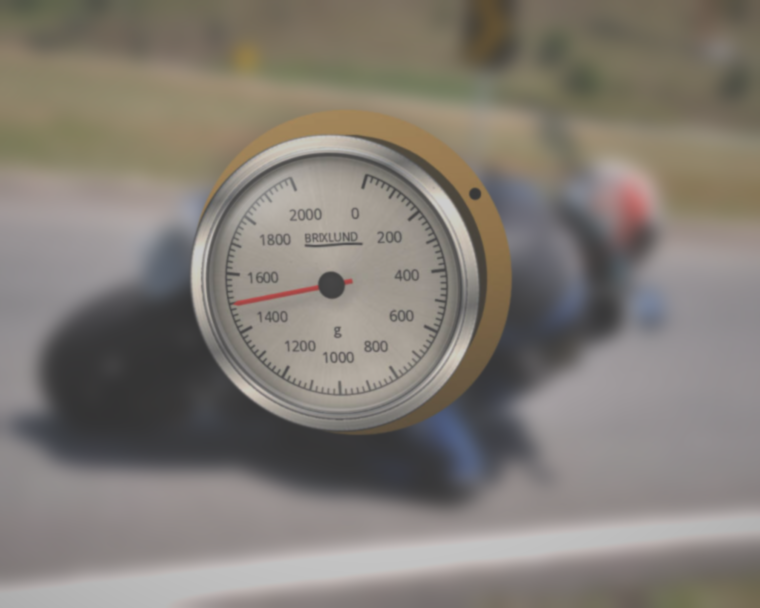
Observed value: g 1500
